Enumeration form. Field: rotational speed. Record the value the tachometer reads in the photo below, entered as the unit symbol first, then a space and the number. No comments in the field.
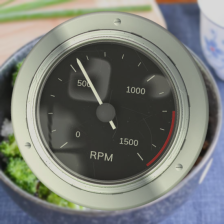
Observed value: rpm 550
